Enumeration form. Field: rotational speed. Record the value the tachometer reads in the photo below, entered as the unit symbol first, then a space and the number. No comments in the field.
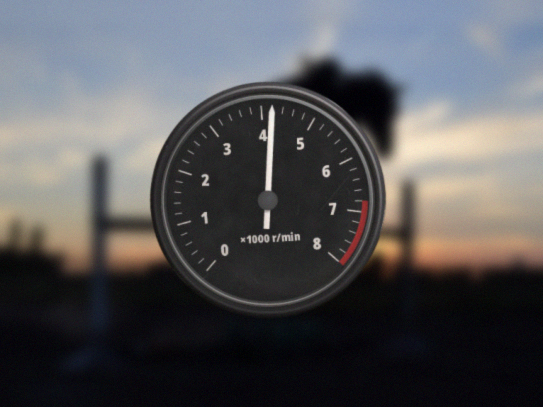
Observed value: rpm 4200
